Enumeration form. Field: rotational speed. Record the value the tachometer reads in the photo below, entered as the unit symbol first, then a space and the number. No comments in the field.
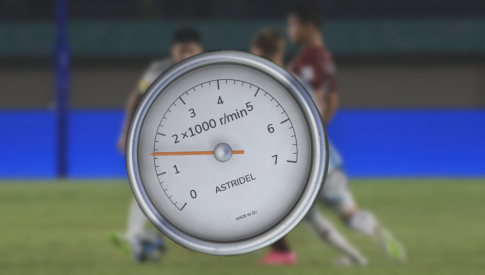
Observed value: rpm 1500
